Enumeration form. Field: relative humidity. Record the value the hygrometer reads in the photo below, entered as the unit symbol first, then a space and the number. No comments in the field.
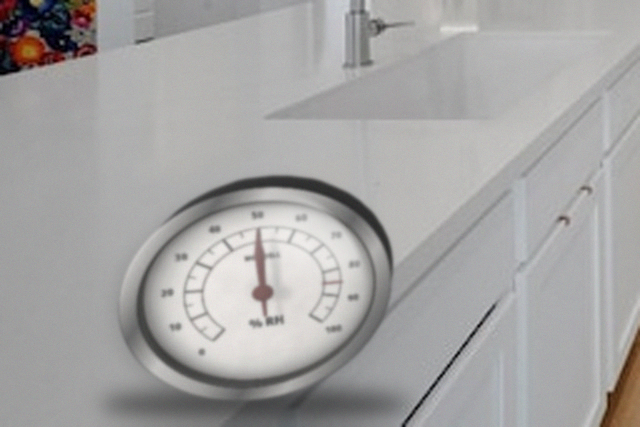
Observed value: % 50
